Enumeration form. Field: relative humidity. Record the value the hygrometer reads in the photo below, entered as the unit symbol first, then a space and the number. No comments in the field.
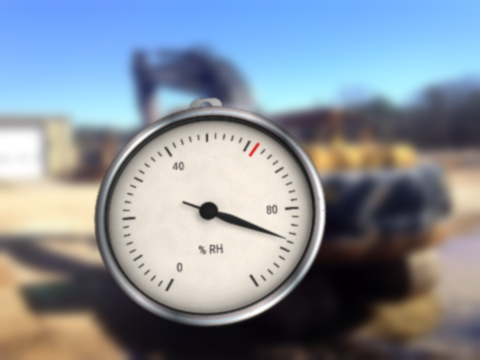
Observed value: % 88
